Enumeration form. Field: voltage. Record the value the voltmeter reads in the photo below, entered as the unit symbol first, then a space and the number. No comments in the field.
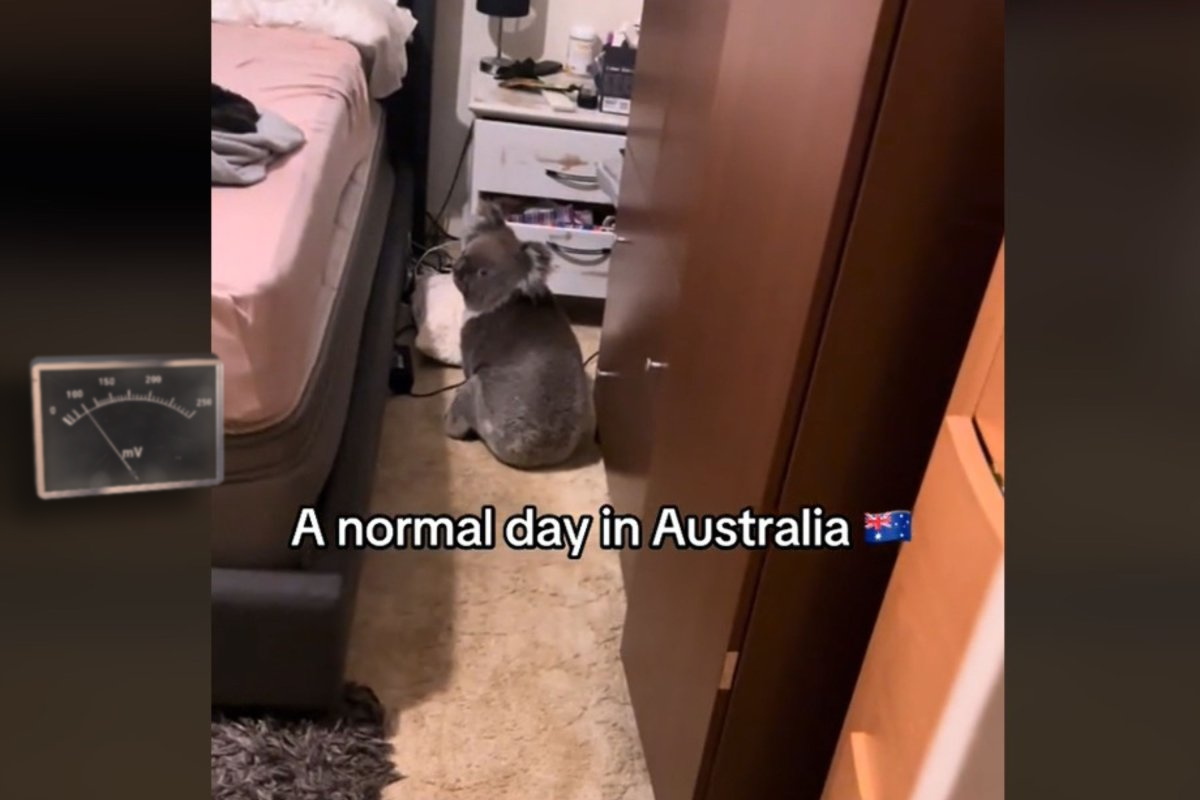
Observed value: mV 100
